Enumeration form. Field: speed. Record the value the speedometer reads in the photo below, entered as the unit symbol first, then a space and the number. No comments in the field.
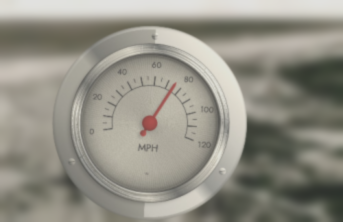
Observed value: mph 75
